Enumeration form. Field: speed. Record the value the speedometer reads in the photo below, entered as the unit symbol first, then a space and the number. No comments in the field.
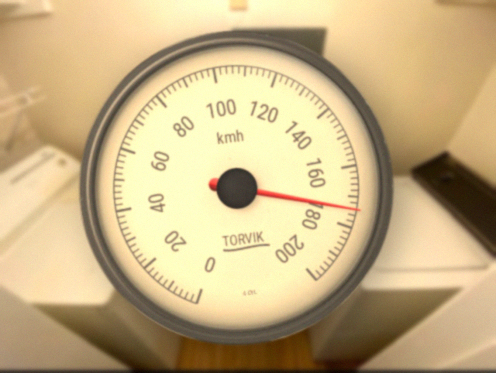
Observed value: km/h 174
